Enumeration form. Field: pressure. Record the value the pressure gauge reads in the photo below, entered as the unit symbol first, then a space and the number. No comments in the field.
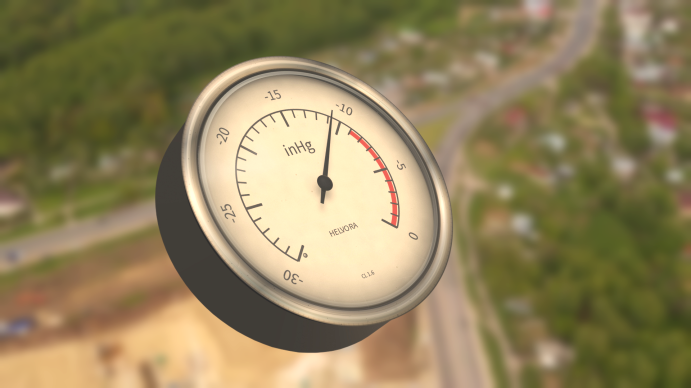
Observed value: inHg -11
